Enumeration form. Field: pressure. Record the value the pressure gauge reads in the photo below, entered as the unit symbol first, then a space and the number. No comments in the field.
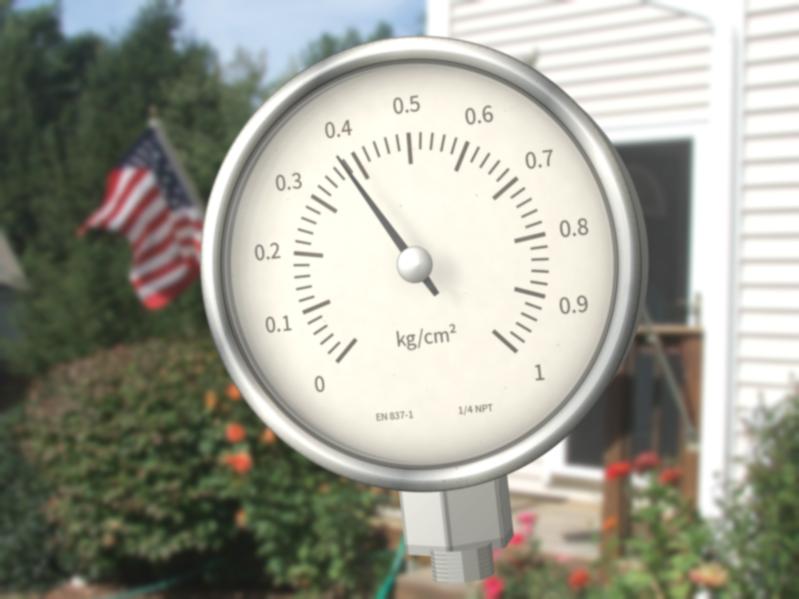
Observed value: kg/cm² 0.38
